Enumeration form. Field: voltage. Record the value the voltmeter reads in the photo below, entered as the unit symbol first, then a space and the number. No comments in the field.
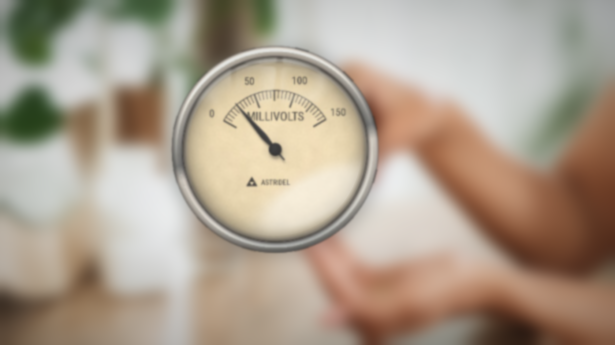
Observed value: mV 25
